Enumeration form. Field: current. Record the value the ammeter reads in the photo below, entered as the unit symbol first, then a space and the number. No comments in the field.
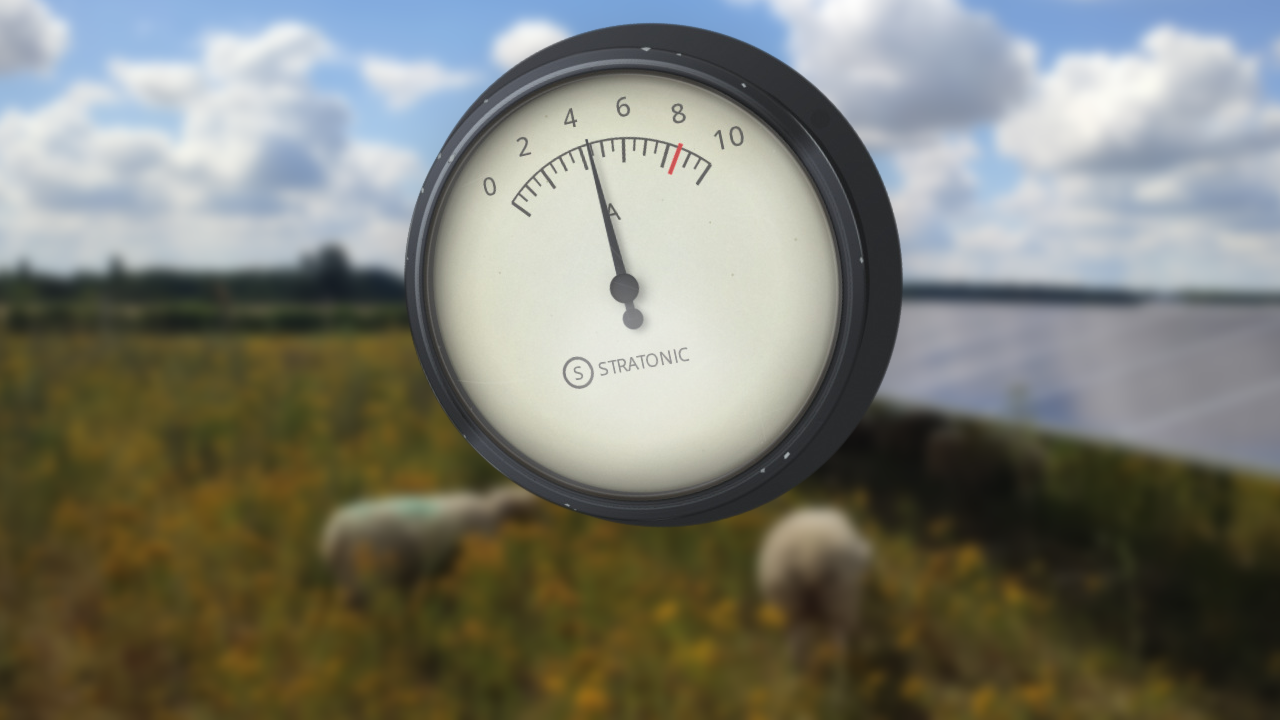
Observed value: A 4.5
